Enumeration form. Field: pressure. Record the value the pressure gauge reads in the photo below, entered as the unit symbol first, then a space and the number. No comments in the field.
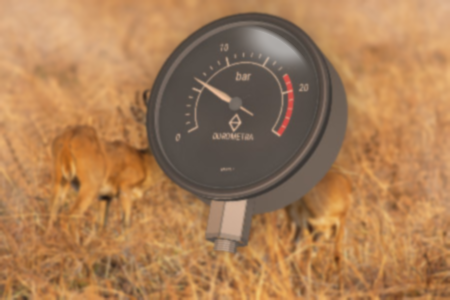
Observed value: bar 6
